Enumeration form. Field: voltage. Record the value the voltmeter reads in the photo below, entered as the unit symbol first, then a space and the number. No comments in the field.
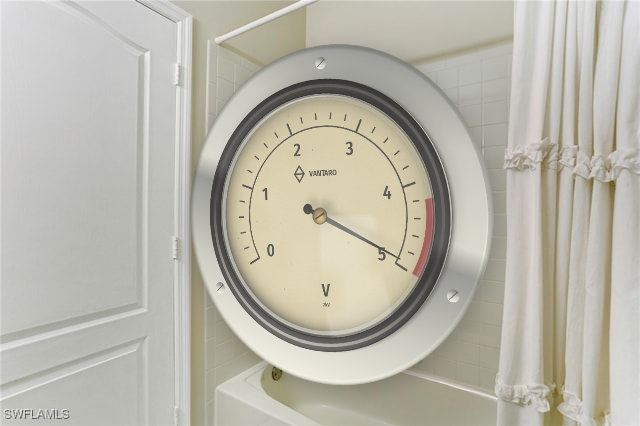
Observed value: V 4.9
